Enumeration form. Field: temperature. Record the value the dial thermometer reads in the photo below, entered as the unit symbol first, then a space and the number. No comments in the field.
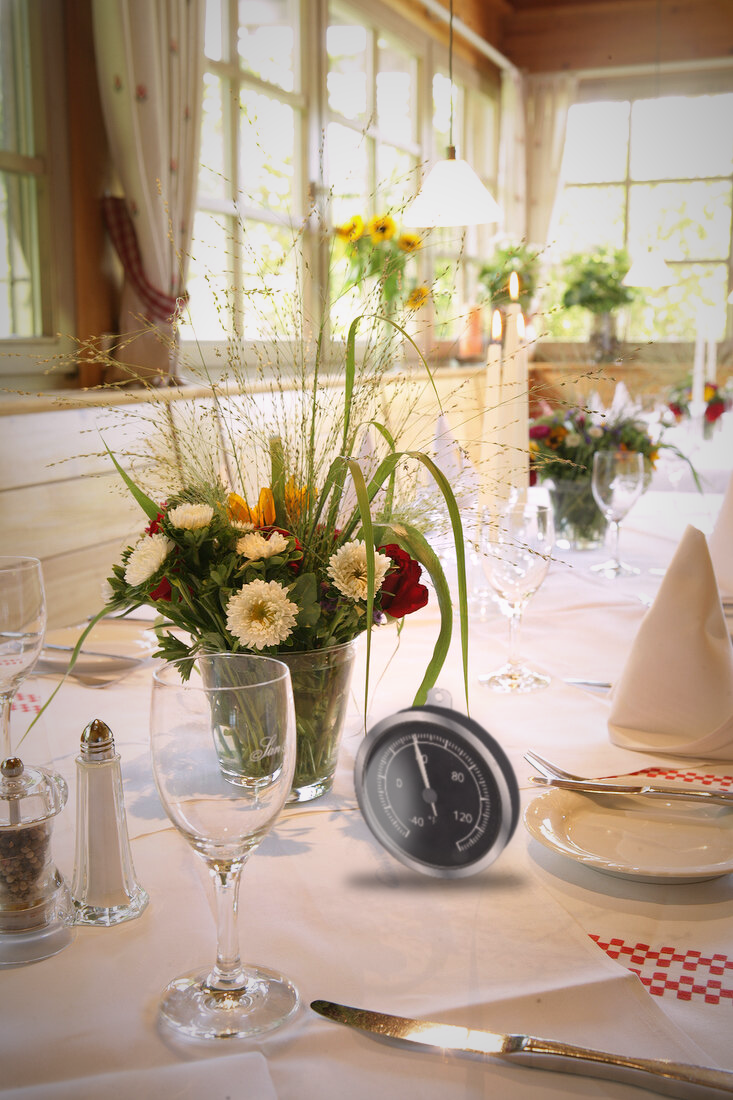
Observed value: °F 40
